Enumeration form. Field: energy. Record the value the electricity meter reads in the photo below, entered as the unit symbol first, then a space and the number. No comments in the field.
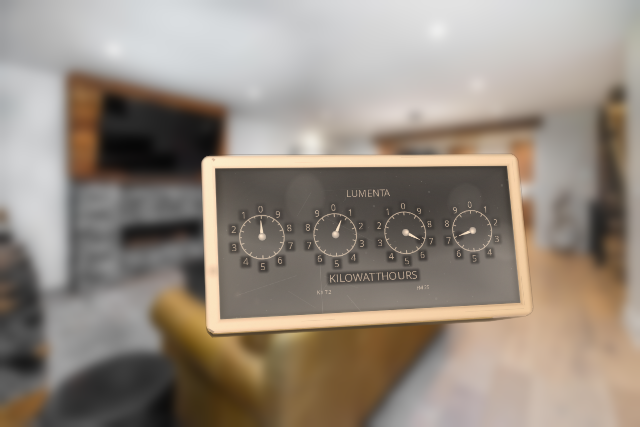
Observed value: kWh 67
